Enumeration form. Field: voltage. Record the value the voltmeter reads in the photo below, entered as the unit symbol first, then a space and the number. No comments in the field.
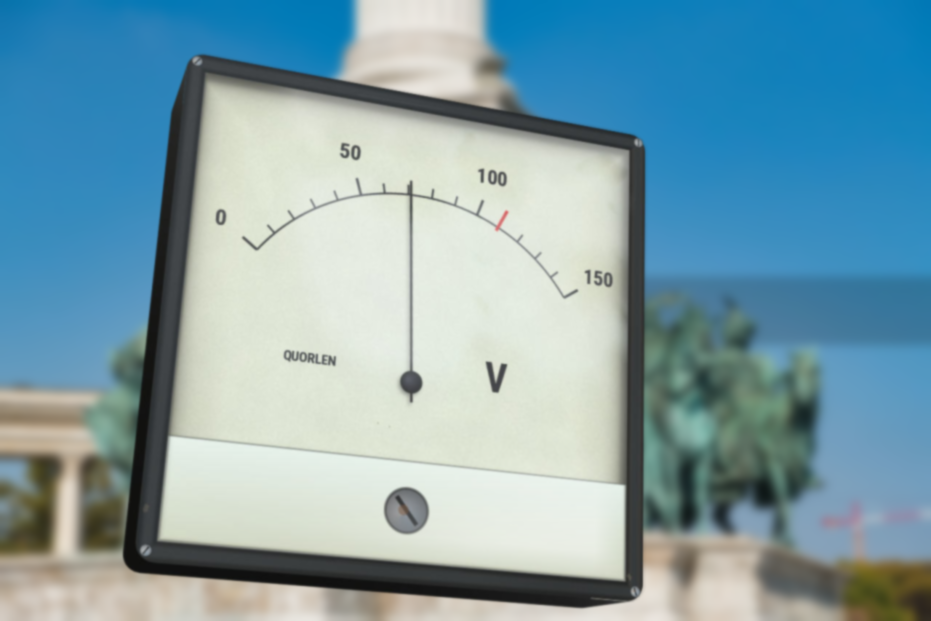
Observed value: V 70
